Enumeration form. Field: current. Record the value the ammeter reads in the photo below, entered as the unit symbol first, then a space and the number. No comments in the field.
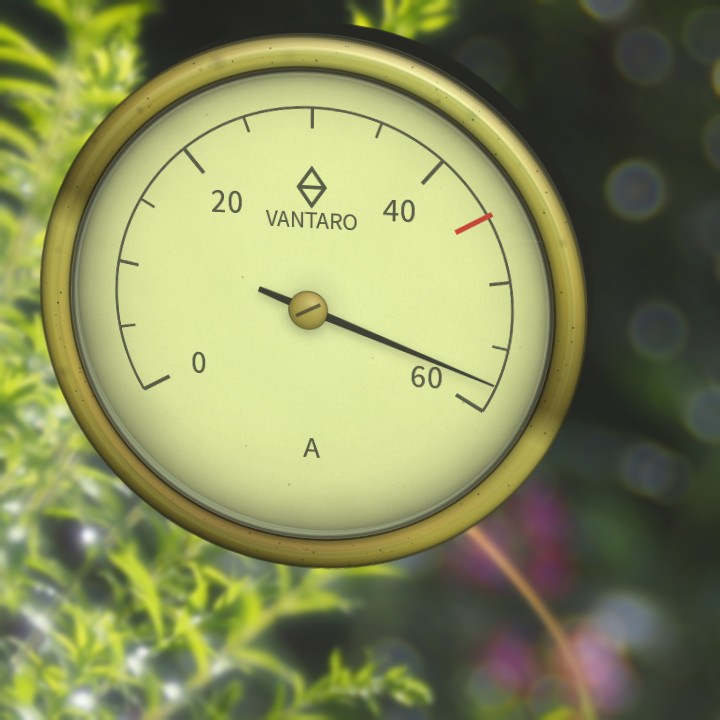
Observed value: A 57.5
